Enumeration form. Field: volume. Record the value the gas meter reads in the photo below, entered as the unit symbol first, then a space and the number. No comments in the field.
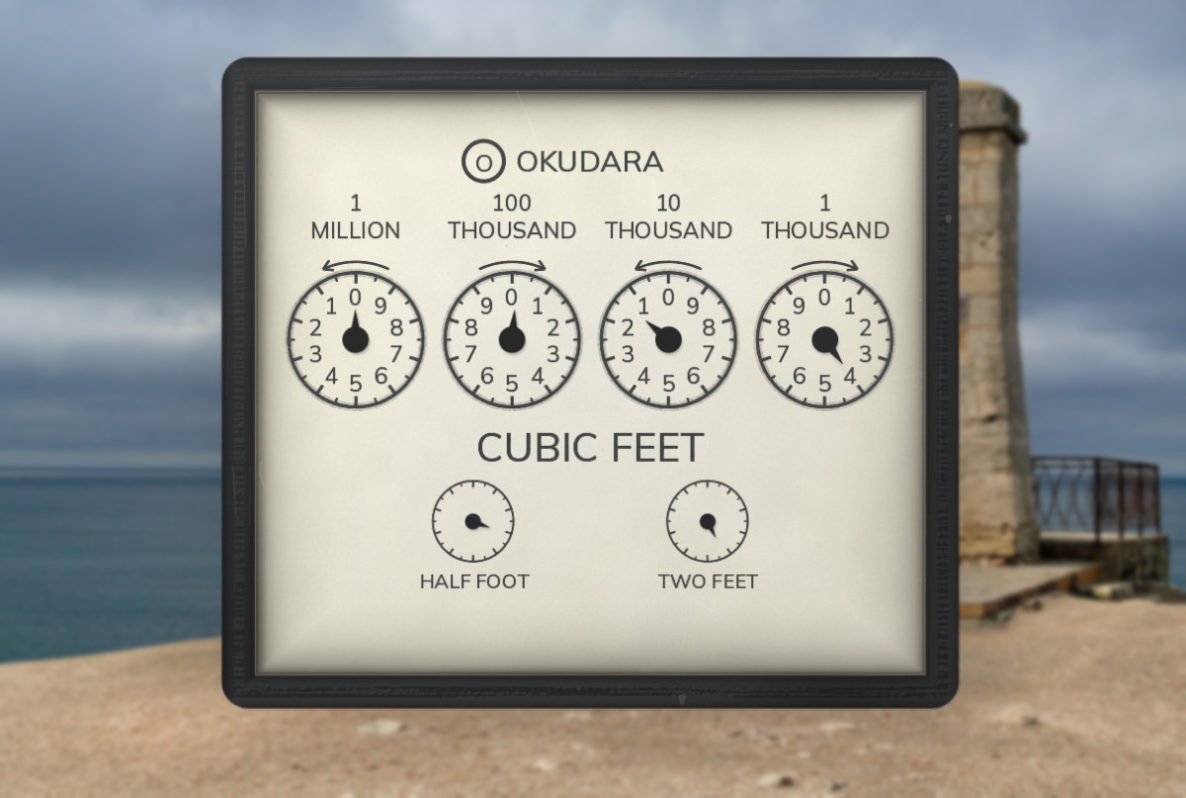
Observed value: ft³ 1400
